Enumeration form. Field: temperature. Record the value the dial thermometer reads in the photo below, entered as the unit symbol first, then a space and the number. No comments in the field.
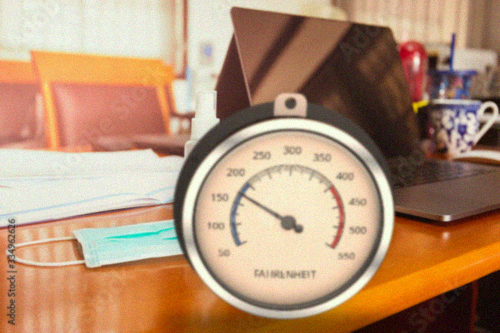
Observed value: °F 175
